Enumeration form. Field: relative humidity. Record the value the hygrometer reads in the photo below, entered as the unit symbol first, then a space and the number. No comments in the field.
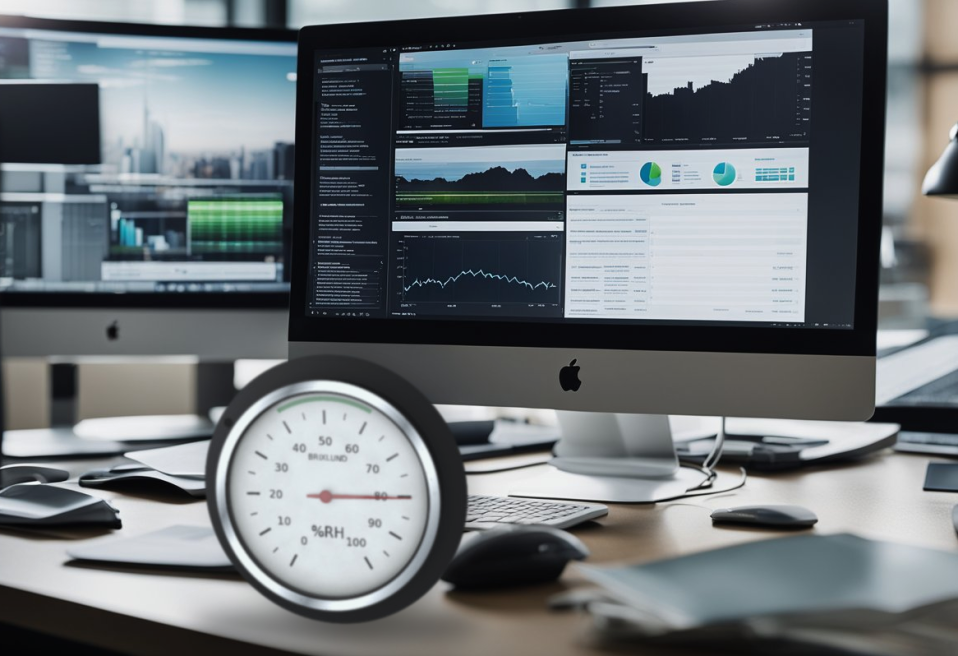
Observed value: % 80
